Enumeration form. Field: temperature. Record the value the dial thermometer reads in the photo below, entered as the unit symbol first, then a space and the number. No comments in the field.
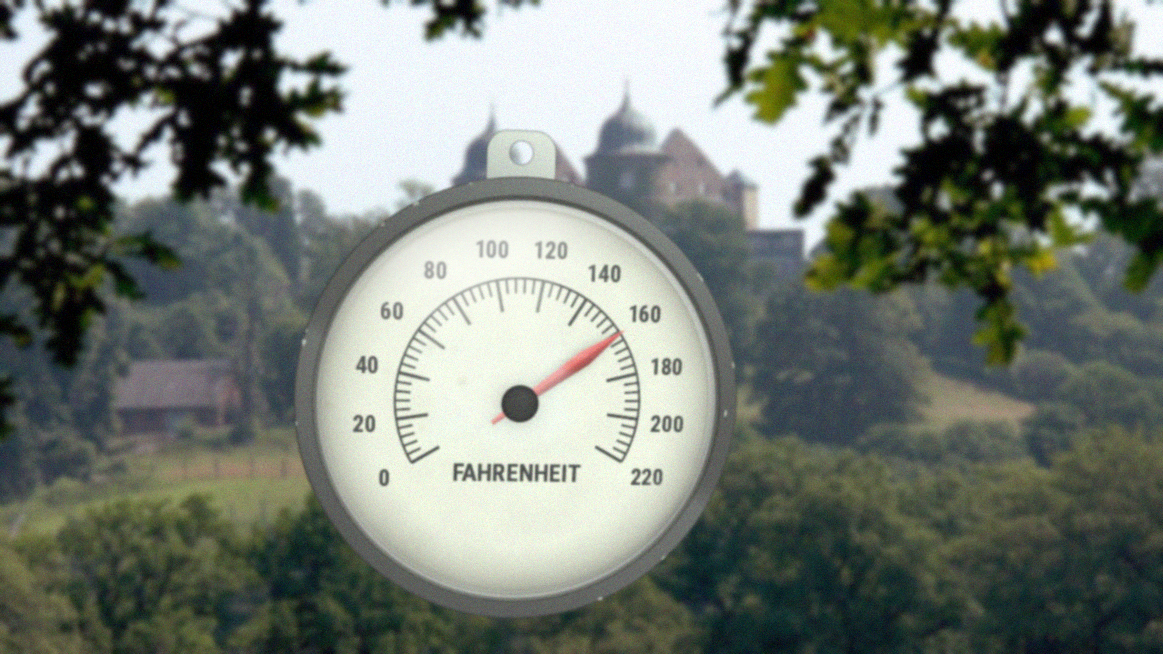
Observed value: °F 160
